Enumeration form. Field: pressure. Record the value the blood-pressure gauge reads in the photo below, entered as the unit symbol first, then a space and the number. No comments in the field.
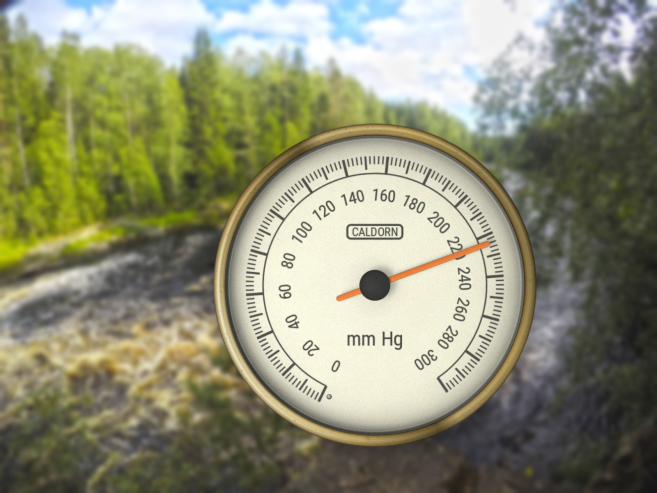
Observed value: mmHg 224
